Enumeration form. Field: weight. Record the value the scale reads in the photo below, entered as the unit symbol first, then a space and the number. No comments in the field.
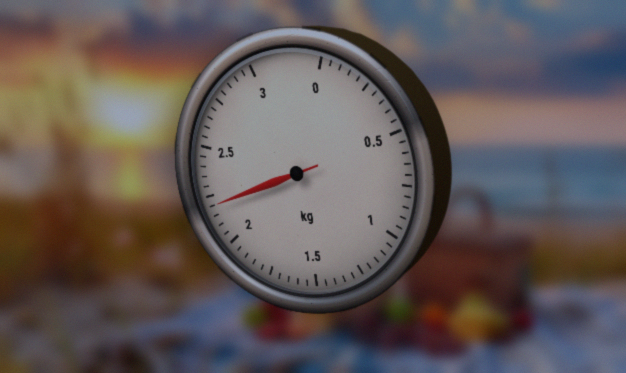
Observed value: kg 2.2
